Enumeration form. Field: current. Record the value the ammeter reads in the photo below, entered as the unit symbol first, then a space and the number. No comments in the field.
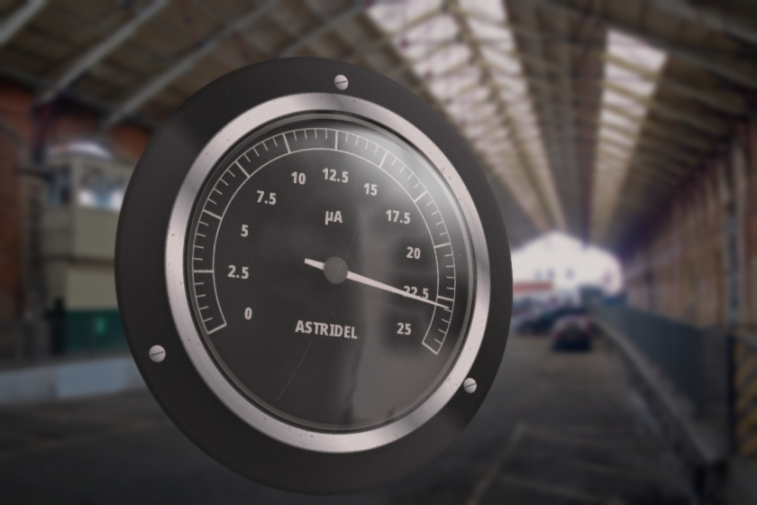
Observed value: µA 23
